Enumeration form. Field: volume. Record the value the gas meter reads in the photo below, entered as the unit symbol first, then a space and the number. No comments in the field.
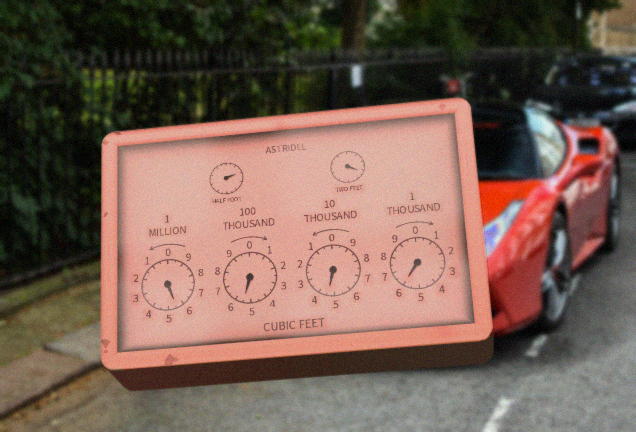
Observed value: ft³ 554600
